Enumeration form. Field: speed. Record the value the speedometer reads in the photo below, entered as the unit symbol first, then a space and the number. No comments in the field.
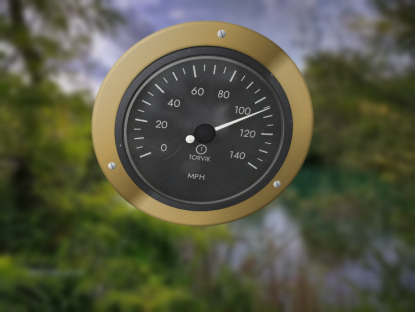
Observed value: mph 105
